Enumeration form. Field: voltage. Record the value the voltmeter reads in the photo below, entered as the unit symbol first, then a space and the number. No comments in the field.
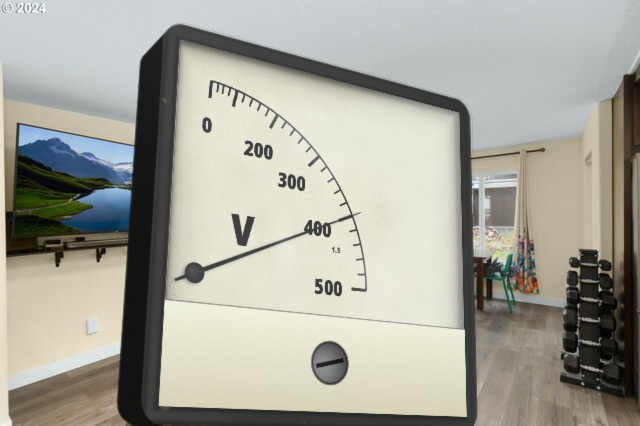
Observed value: V 400
